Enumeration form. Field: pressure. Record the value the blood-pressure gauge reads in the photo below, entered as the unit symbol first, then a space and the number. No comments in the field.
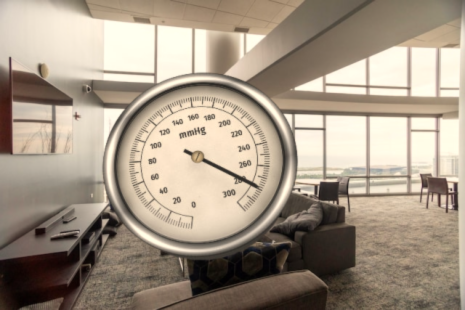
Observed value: mmHg 280
